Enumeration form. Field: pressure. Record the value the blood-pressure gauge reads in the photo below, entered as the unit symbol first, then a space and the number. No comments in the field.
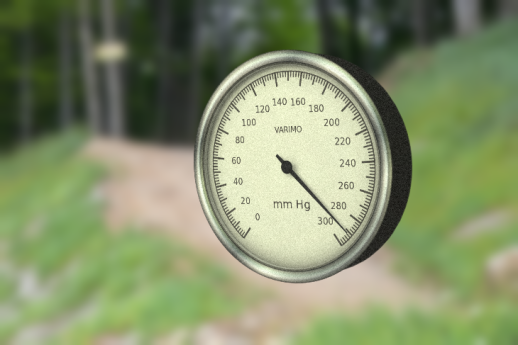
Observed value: mmHg 290
